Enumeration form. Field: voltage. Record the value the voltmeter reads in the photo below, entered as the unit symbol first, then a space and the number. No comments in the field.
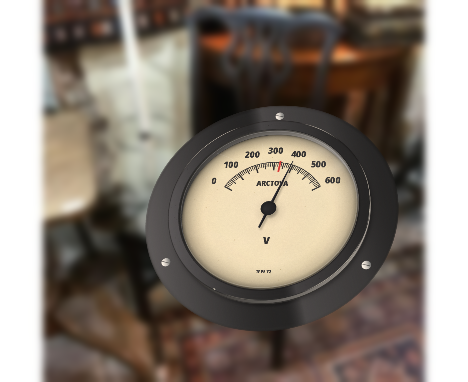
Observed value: V 400
